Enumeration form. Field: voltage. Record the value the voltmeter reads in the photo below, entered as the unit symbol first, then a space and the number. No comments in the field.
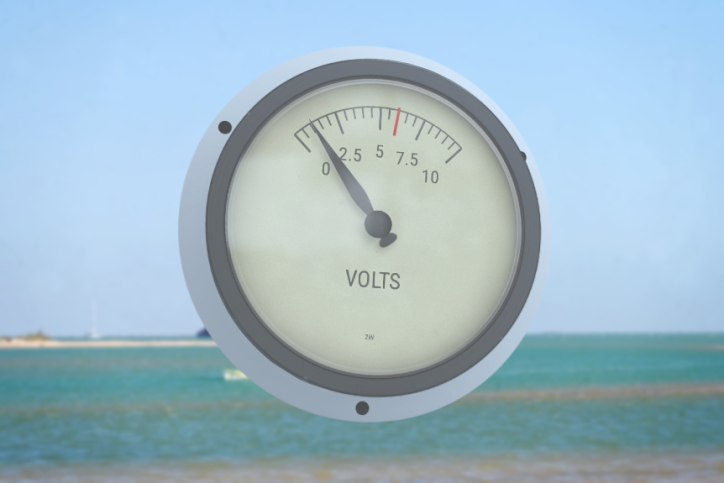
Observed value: V 1
